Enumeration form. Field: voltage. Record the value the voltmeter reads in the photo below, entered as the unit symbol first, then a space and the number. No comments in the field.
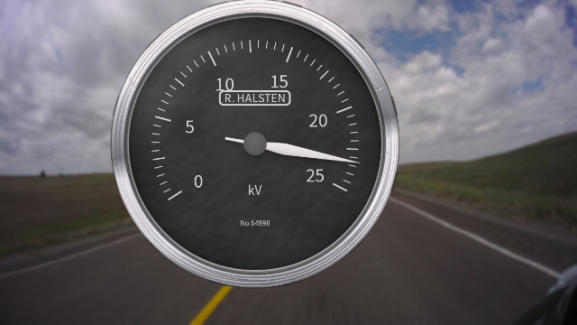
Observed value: kV 23.25
